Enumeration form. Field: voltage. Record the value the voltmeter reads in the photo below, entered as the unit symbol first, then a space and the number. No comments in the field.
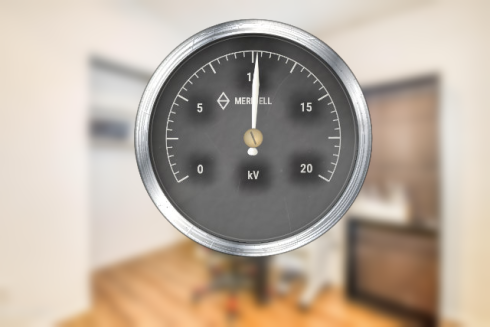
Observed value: kV 10.25
